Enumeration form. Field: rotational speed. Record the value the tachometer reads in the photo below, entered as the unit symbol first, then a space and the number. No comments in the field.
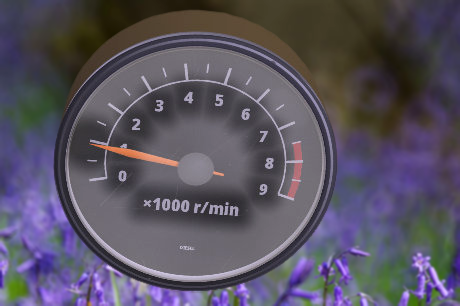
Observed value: rpm 1000
